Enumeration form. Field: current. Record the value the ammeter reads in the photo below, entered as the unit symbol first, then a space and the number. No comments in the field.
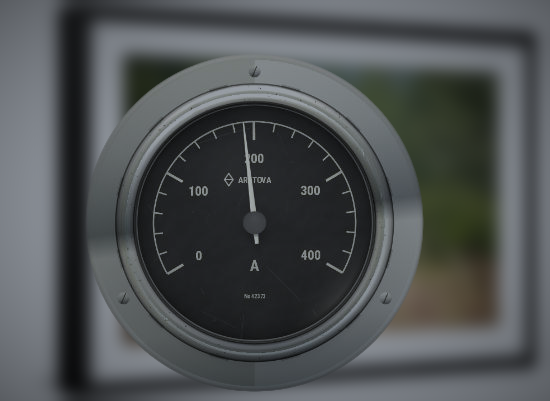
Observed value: A 190
